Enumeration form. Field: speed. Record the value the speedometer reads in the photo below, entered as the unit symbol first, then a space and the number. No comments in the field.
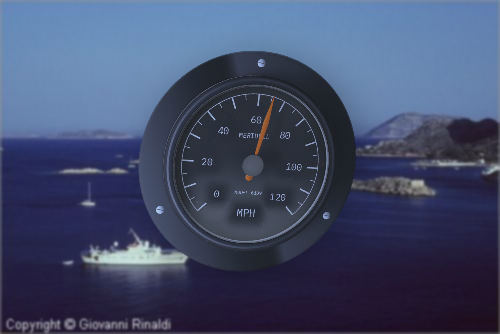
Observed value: mph 65
